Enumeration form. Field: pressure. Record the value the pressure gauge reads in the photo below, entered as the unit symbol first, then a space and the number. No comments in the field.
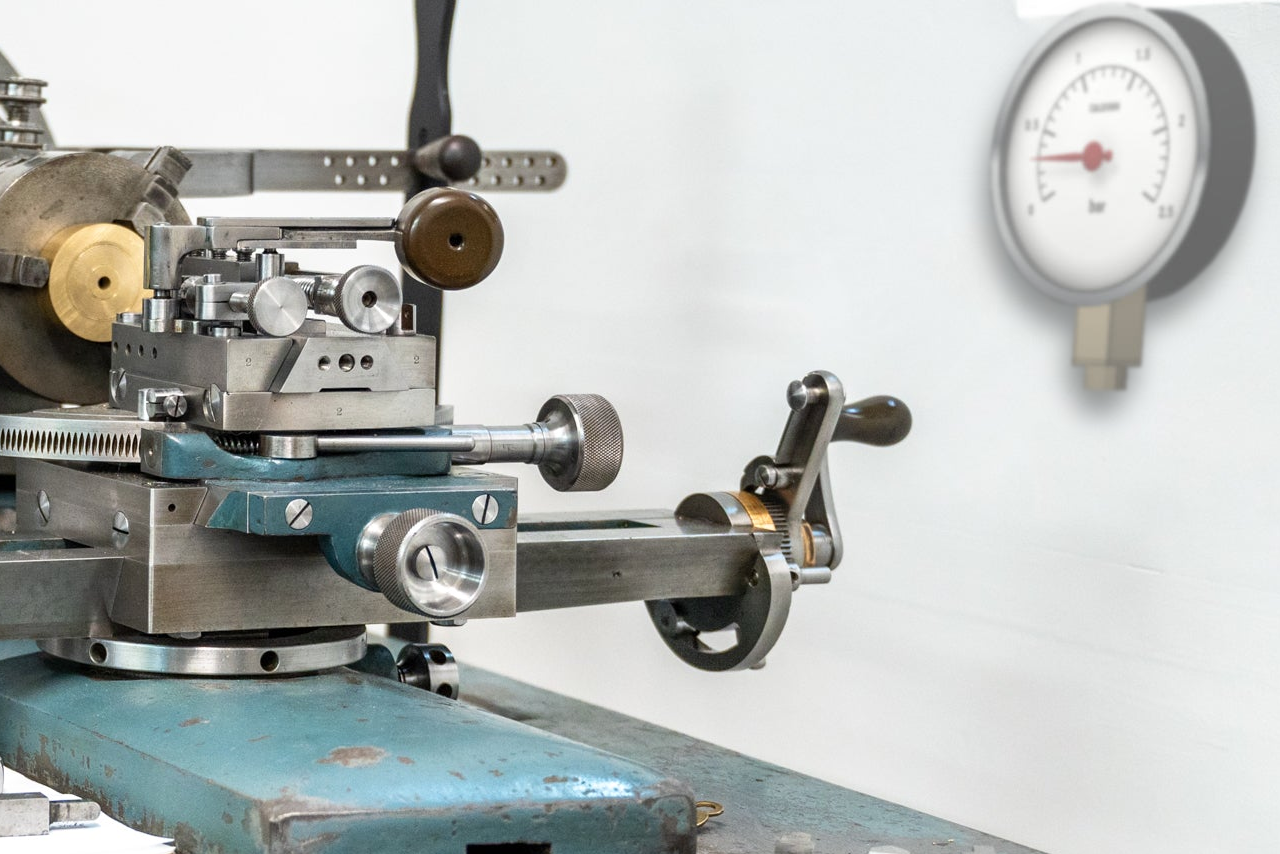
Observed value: bar 0.3
